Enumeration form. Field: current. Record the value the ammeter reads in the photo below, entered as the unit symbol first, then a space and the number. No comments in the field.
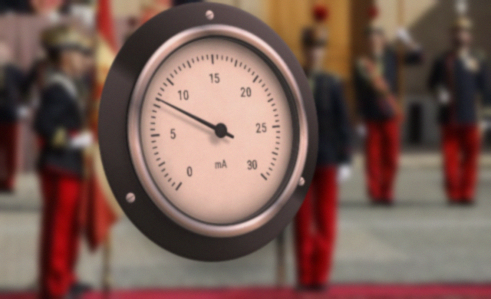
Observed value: mA 8
